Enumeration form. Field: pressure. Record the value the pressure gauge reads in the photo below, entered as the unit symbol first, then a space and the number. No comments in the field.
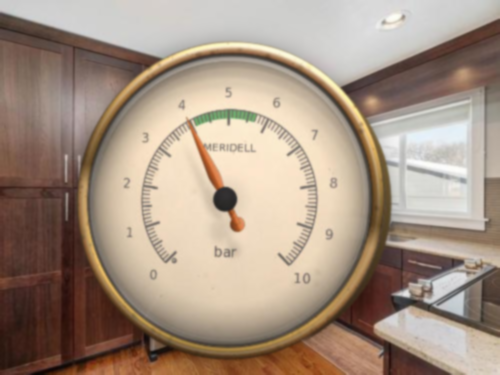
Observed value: bar 4
